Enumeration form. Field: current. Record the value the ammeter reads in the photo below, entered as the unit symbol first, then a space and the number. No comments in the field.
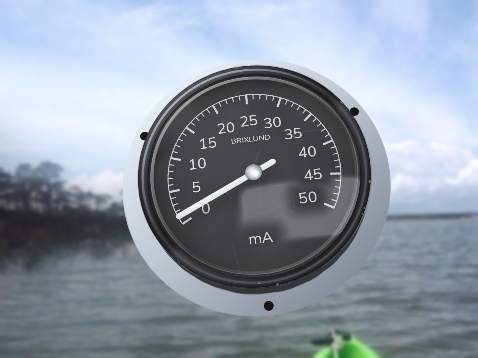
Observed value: mA 1
